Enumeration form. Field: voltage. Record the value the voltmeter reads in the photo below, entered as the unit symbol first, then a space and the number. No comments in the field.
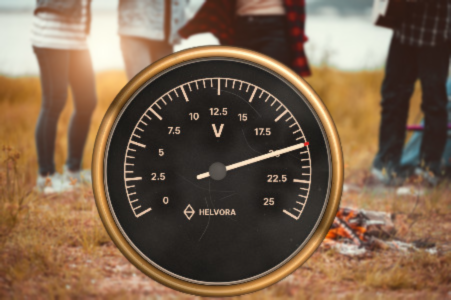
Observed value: V 20
